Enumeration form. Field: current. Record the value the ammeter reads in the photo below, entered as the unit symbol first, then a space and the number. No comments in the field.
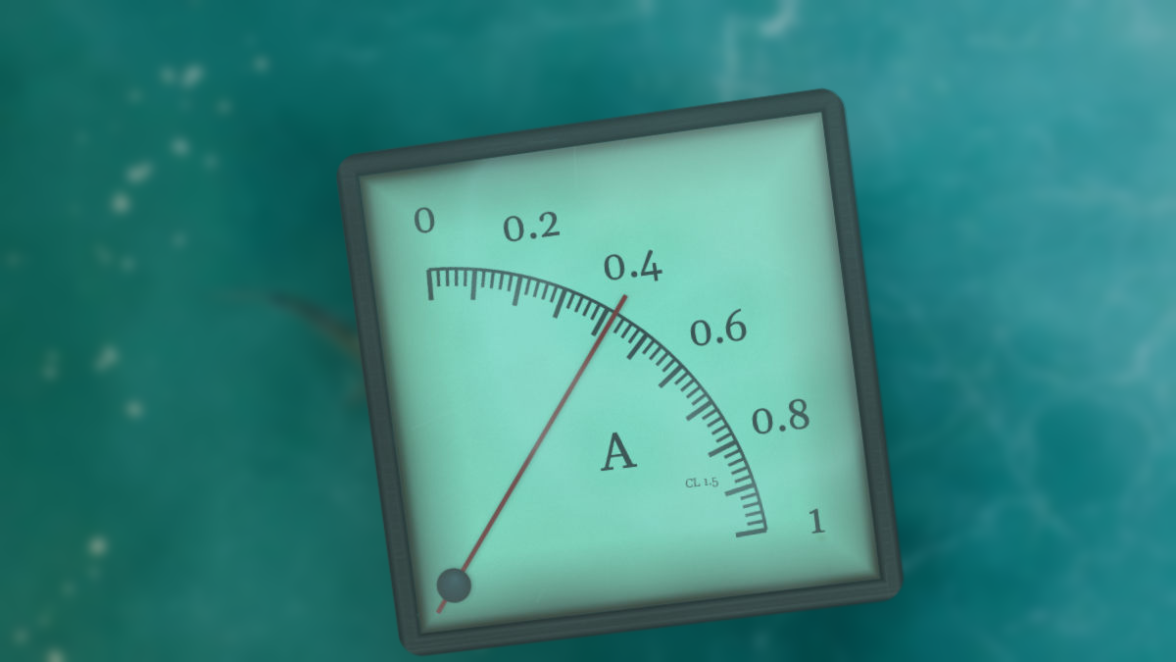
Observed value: A 0.42
